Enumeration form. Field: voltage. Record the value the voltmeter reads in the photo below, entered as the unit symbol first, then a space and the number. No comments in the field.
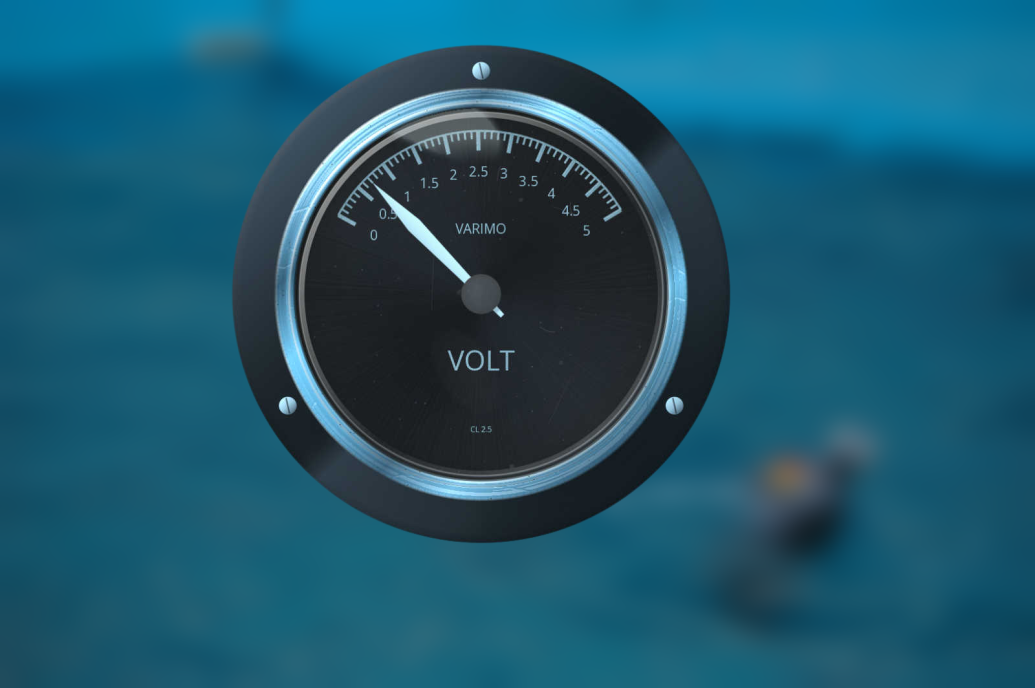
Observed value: V 0.7
